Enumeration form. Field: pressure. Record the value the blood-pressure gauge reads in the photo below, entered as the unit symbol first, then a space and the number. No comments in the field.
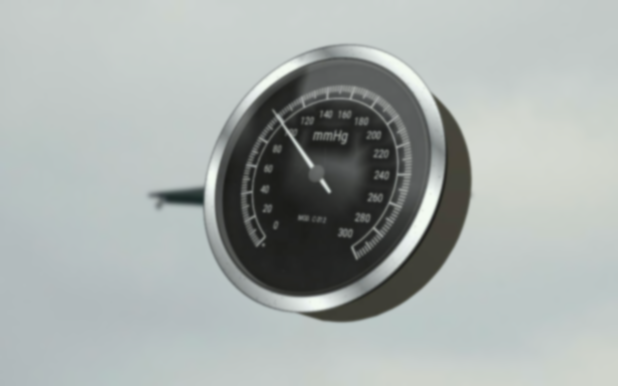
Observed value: mmHg 100
